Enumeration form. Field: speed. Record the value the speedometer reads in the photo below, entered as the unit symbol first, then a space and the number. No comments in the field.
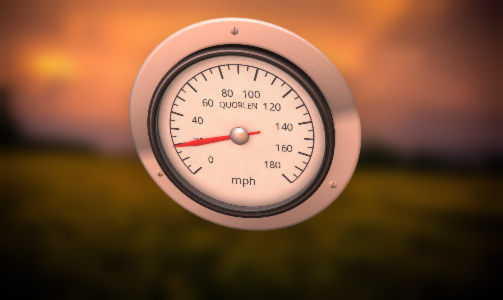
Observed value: mph 20
